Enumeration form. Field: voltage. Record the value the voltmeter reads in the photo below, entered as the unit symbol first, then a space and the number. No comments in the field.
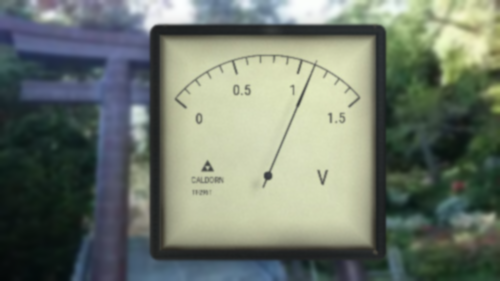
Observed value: V 1.1
